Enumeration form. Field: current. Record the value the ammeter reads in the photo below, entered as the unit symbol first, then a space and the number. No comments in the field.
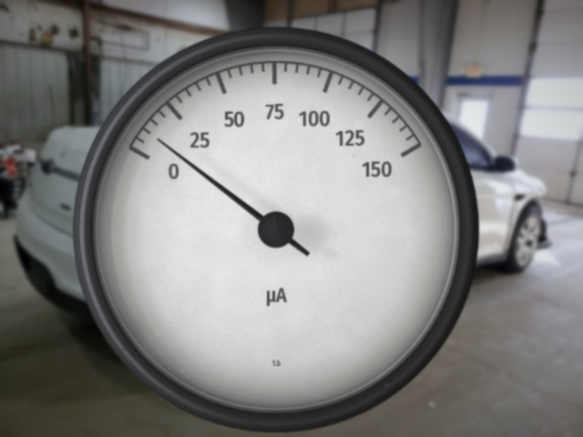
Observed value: µA 10
